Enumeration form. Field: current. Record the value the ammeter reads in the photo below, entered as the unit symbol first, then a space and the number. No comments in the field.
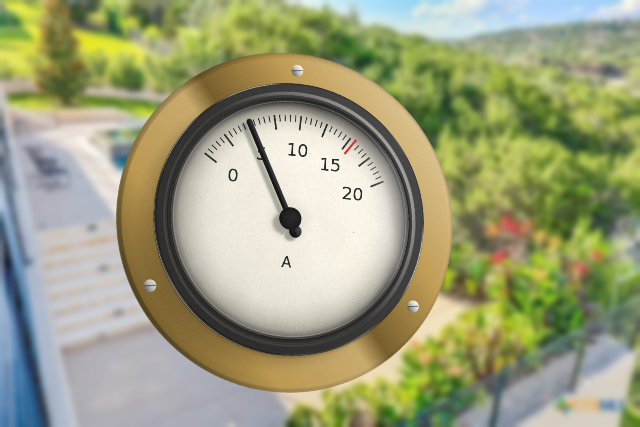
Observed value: A 5
